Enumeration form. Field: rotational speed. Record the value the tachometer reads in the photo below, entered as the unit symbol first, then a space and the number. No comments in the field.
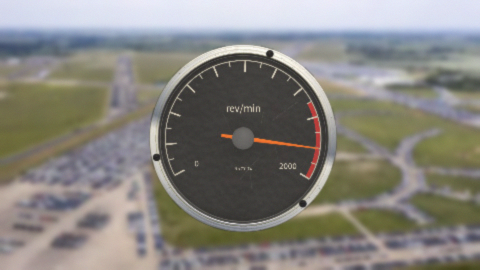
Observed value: rpm 1800
